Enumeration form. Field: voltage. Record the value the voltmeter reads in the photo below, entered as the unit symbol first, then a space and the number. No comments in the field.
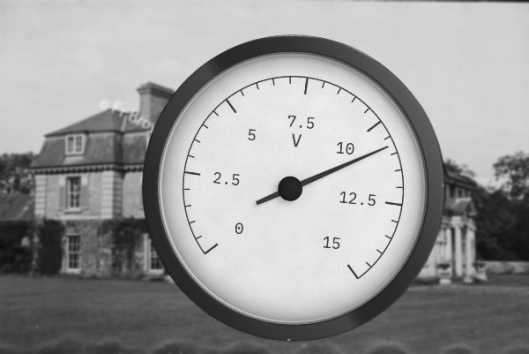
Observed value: V 10.75
